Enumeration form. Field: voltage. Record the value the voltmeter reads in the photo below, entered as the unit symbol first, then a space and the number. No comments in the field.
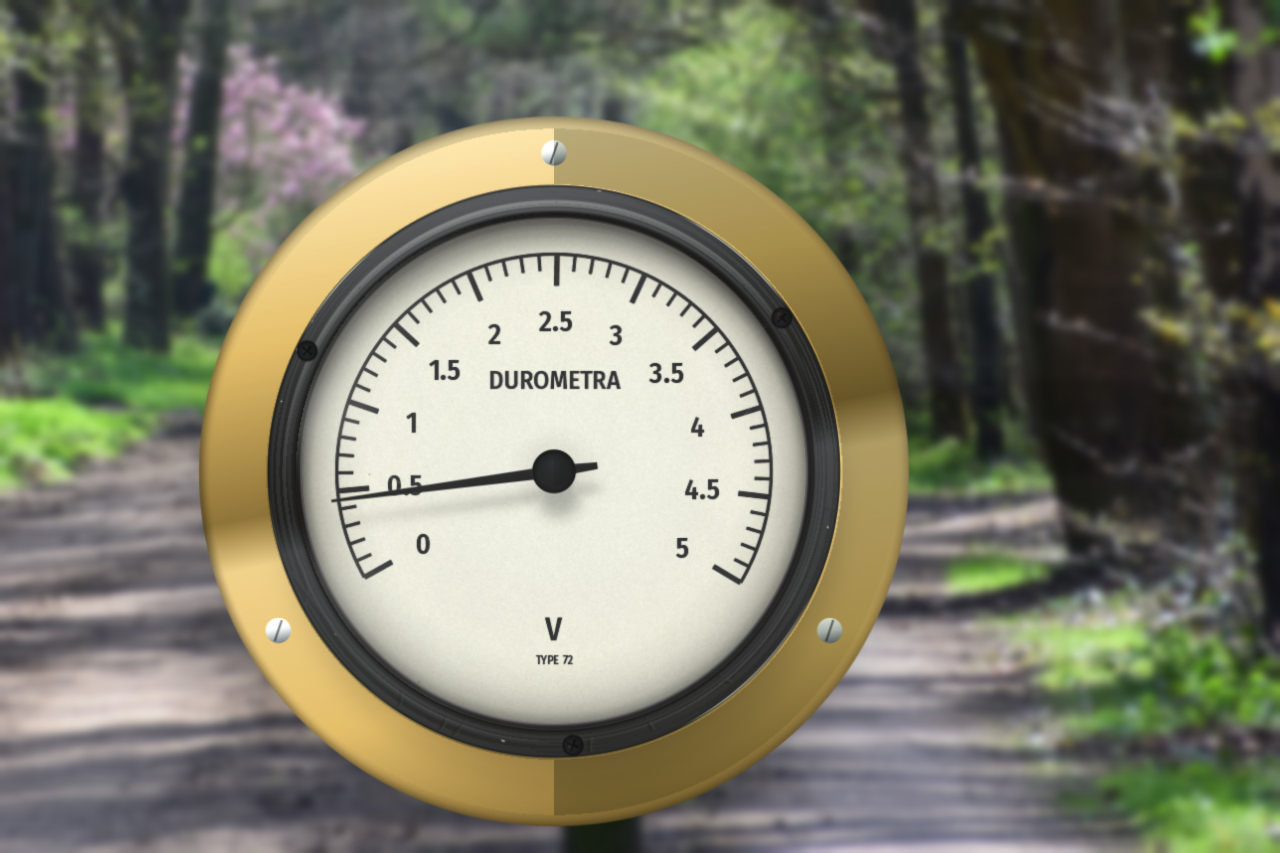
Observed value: V 0.45
